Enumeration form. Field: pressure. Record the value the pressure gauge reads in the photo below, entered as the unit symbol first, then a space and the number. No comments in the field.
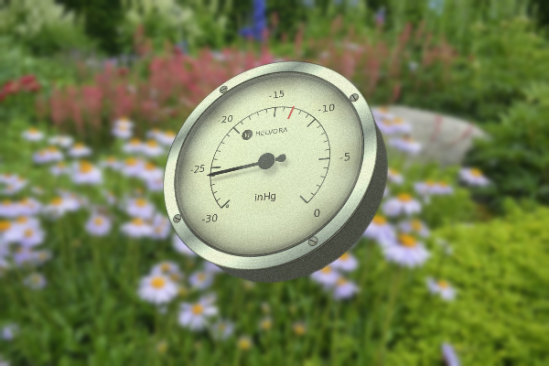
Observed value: inHg -26
